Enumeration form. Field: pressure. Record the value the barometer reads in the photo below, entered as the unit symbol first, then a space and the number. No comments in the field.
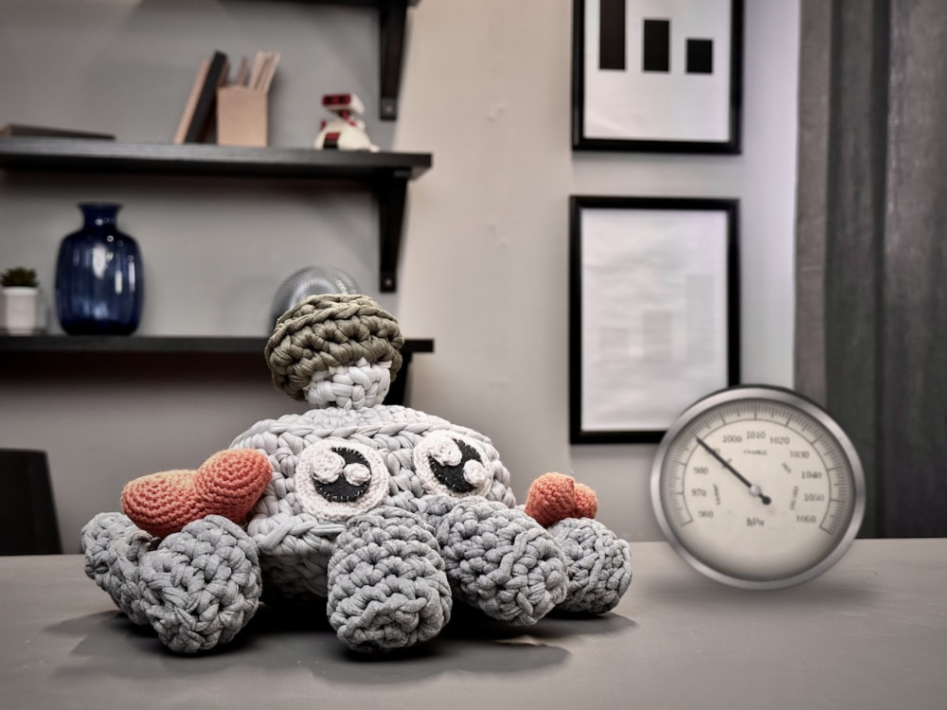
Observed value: hPa 990
